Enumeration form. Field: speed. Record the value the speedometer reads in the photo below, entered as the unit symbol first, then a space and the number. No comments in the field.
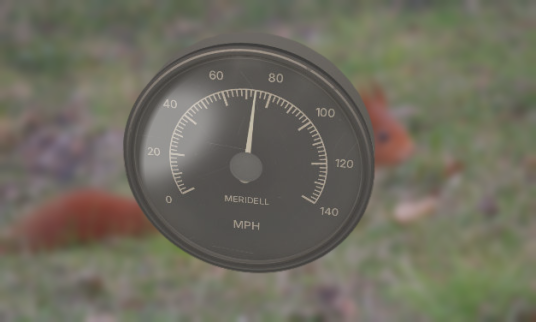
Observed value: mph 74
